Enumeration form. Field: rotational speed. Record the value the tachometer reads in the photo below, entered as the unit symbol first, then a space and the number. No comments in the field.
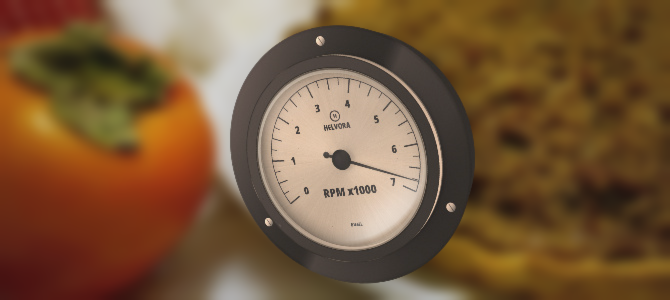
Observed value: rpm 6750
